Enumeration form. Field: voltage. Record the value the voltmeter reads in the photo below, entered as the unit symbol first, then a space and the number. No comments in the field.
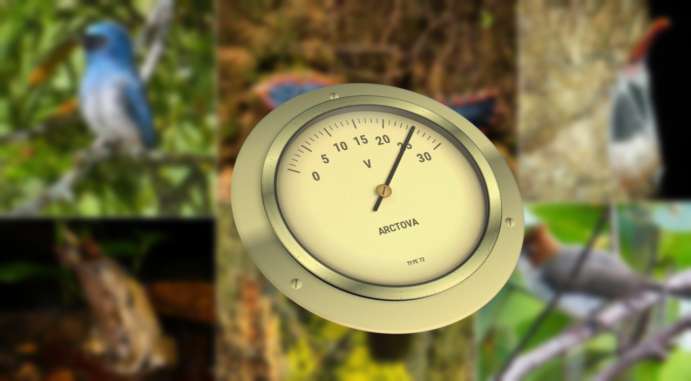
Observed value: V 25
